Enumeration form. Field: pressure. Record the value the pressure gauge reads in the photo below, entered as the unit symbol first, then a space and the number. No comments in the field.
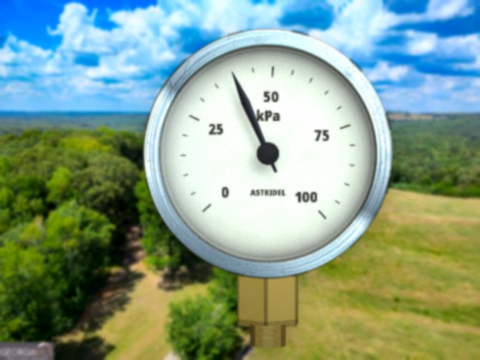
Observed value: kPa 40
